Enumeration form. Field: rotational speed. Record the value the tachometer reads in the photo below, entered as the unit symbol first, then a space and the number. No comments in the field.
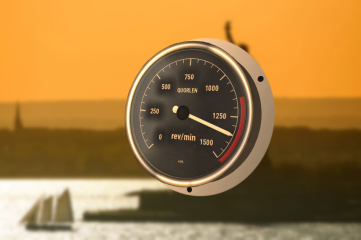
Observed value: rpm 1350
